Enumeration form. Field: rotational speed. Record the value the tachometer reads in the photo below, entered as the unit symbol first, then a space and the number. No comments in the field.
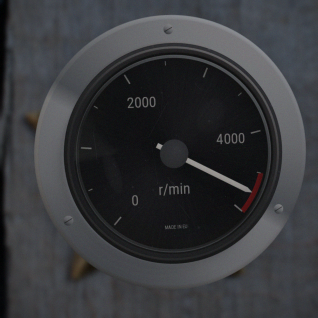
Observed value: rpm 4750
